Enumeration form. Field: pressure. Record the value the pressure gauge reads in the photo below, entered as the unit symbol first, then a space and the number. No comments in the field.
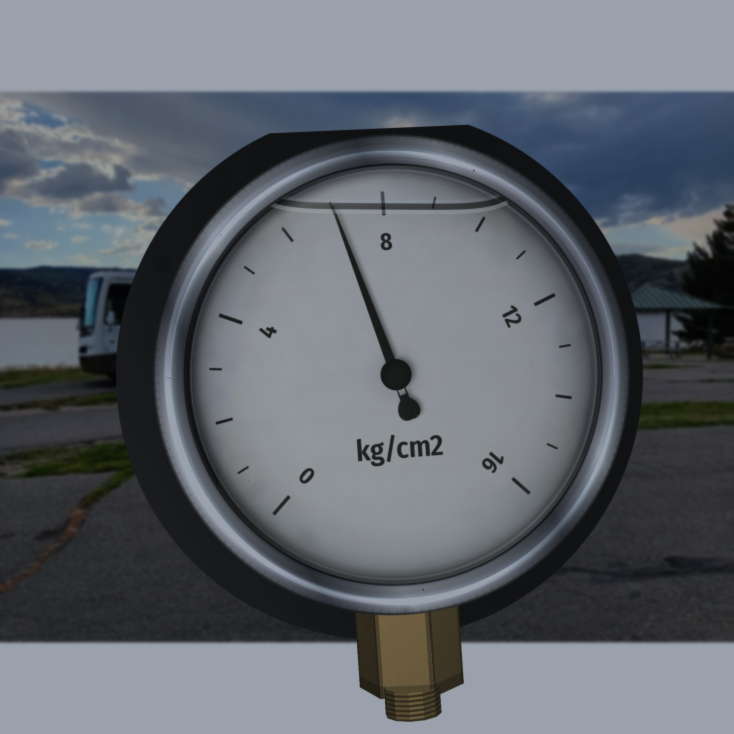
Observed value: kg/cm² 7
